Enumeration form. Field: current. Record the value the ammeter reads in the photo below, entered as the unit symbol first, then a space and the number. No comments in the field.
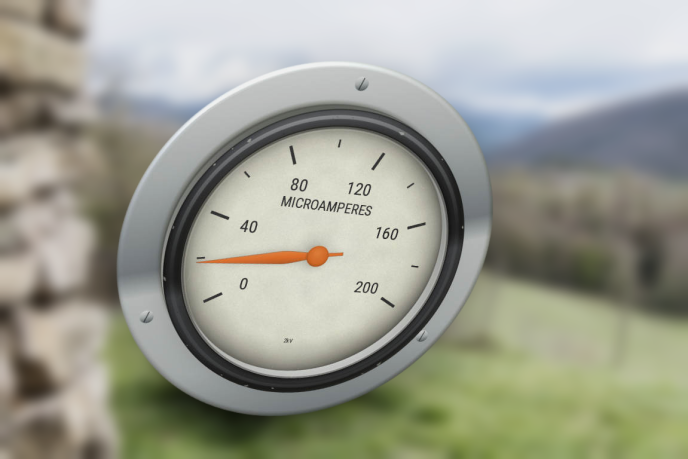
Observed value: µA 20
